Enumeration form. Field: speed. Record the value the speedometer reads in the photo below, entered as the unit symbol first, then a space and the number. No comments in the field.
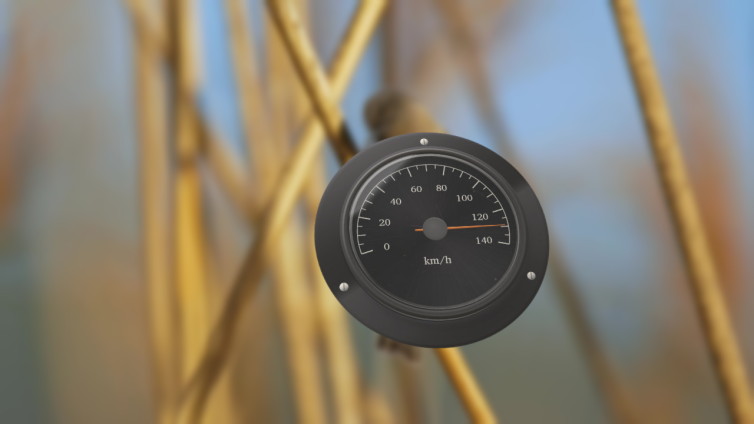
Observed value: km/h 130
